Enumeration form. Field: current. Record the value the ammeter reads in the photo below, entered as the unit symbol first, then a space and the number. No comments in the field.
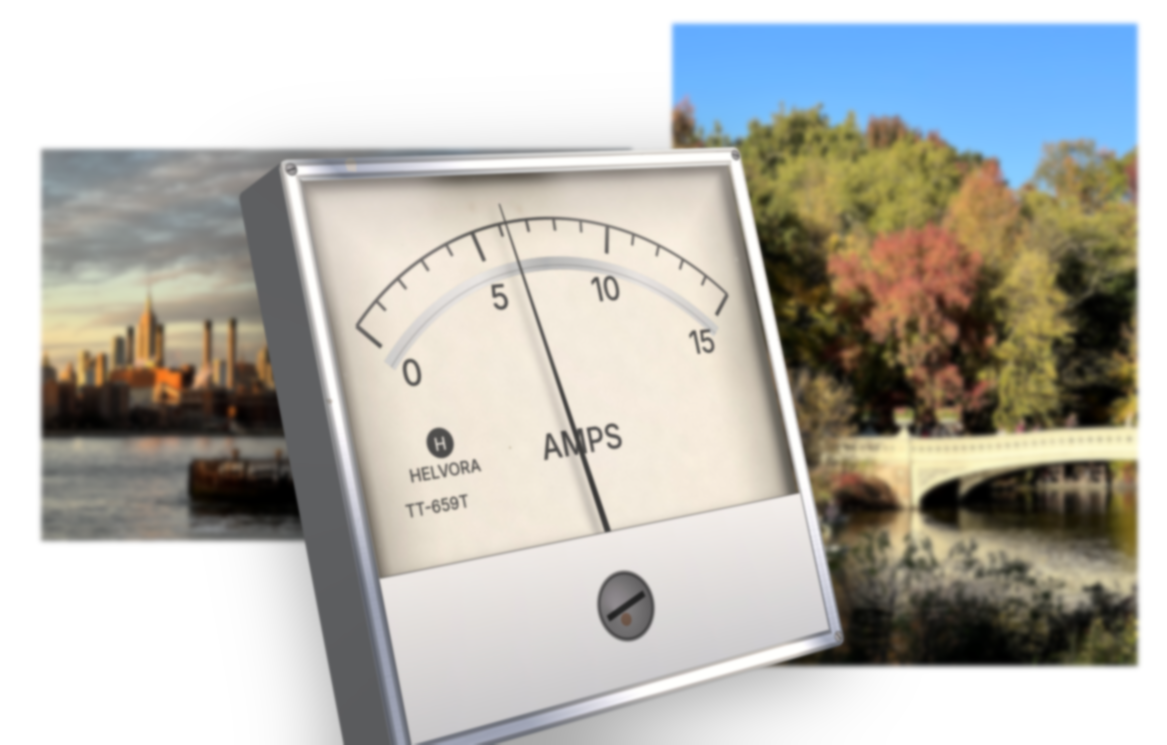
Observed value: A 6
